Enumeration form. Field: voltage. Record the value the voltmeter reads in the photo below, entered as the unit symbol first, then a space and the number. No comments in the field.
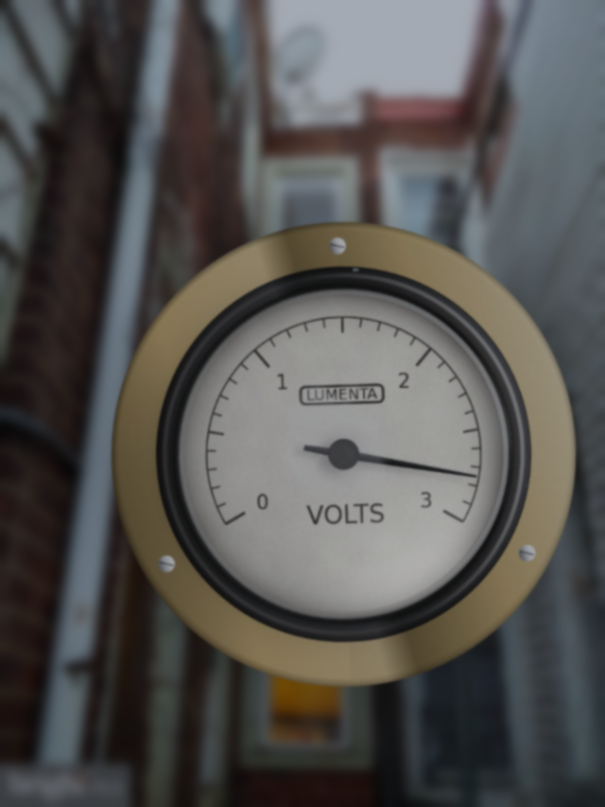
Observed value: V 2.75
